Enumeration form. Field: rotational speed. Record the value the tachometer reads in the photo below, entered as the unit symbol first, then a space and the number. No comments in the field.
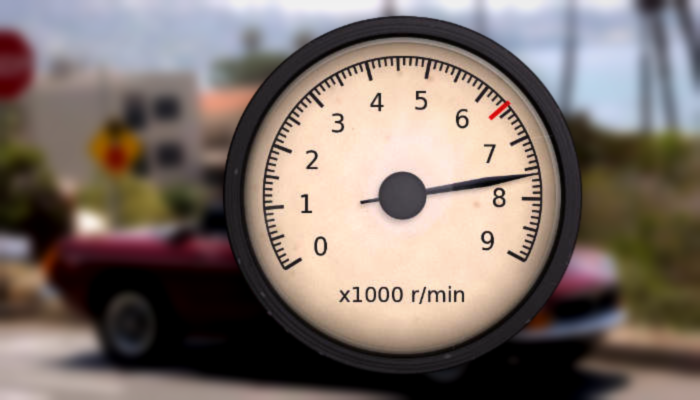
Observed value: rpm 7600
